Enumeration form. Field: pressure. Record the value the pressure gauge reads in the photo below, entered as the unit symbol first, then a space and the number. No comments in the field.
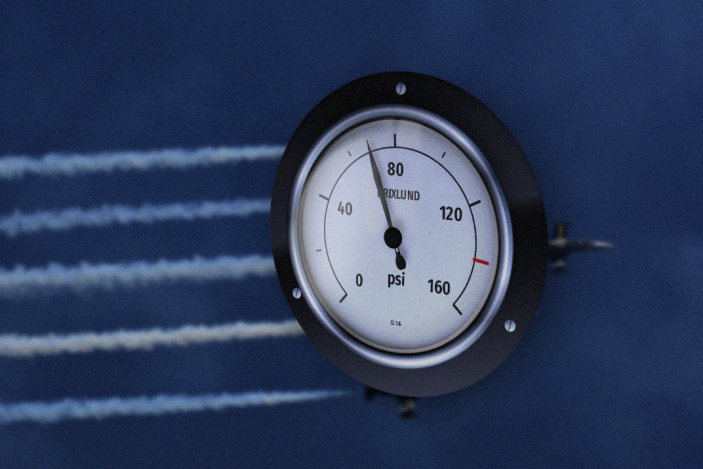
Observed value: psi 70
